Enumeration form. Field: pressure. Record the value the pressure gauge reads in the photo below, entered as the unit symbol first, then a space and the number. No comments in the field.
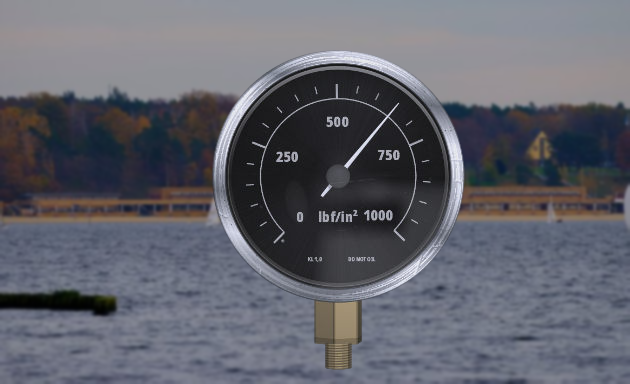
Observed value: psi 650
